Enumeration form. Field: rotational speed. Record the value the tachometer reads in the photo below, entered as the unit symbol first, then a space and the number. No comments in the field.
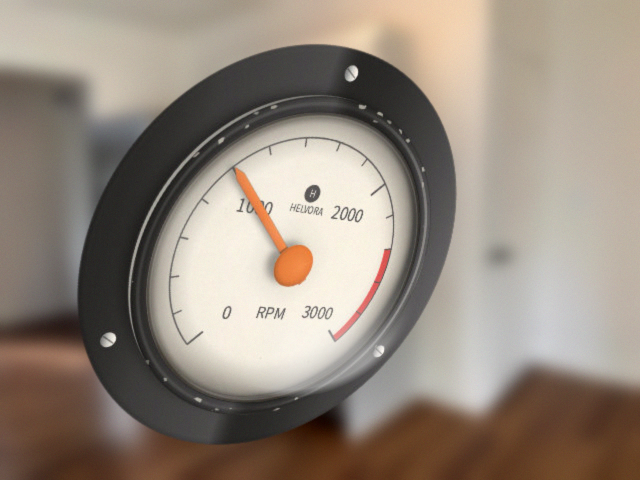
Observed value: rpm 1000
